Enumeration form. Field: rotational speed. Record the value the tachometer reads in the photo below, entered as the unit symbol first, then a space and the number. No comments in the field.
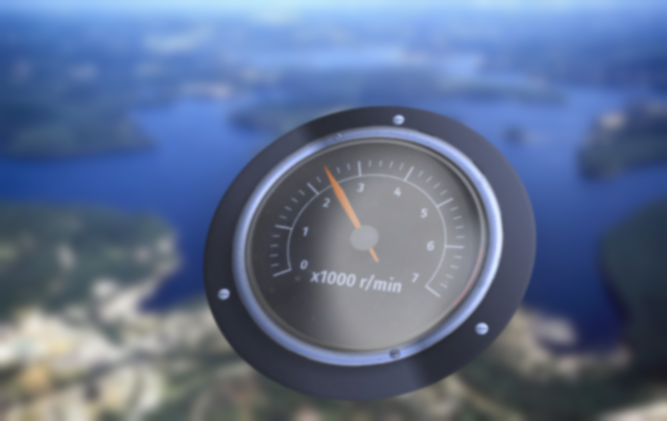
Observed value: rpm 2400
